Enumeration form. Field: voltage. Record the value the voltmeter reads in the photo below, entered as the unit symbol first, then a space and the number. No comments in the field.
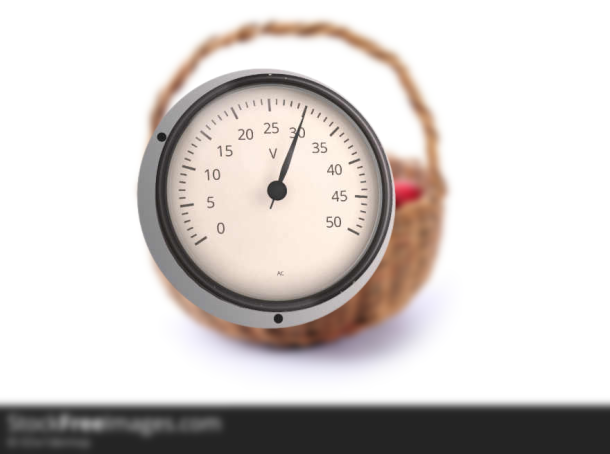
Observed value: V 30
